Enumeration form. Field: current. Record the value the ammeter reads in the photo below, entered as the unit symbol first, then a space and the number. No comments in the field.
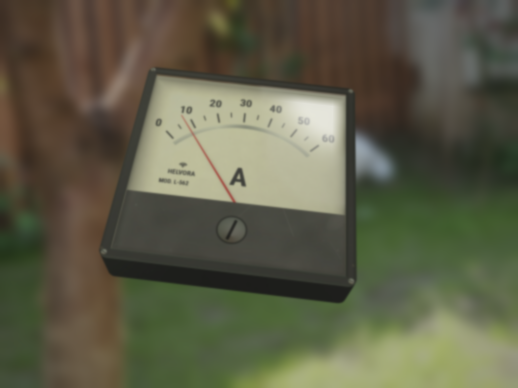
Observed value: A 7.5
